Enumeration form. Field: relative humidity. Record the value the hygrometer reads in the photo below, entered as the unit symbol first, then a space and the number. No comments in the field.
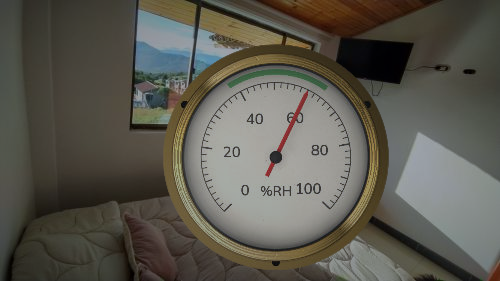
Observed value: % 60
